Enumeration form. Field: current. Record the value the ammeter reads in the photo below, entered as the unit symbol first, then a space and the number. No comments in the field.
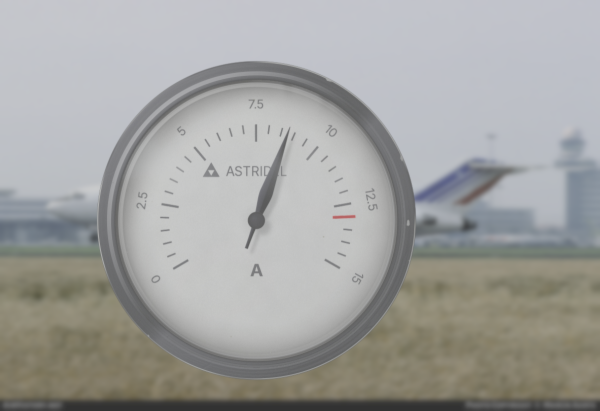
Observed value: A 8.75
